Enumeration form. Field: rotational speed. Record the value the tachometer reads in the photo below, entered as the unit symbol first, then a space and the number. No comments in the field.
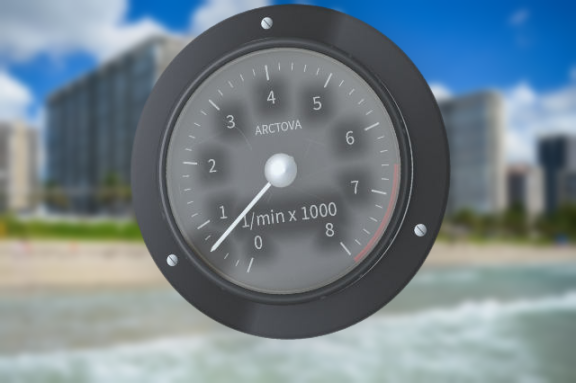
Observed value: rpm 600
